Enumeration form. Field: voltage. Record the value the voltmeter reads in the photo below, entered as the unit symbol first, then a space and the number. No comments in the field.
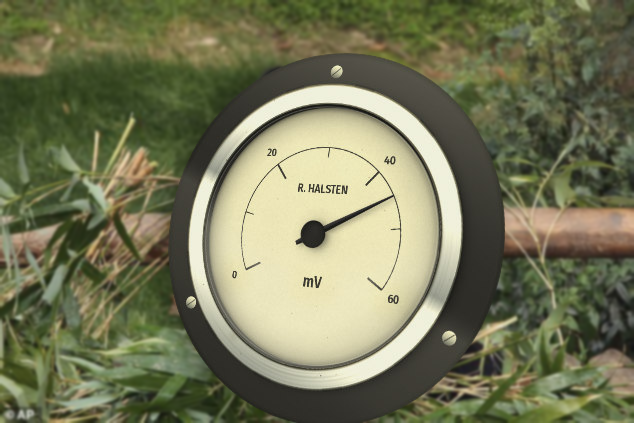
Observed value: mV 45
